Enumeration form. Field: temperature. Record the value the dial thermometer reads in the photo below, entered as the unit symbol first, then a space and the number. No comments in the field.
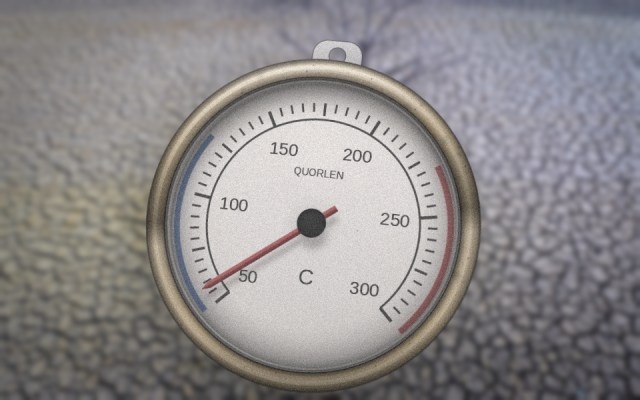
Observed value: °C 57.5
